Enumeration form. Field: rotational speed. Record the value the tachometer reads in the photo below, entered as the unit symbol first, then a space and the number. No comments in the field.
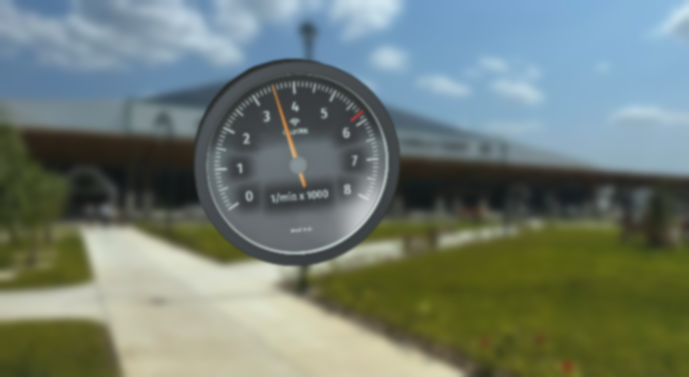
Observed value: rpm 3500
